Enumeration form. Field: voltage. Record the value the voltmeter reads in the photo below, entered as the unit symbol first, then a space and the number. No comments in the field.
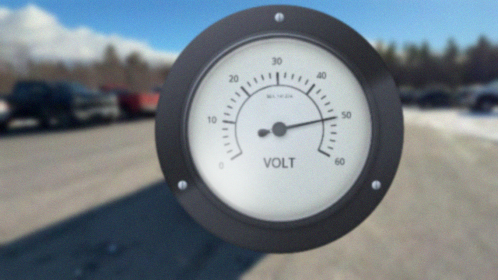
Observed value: V 50
